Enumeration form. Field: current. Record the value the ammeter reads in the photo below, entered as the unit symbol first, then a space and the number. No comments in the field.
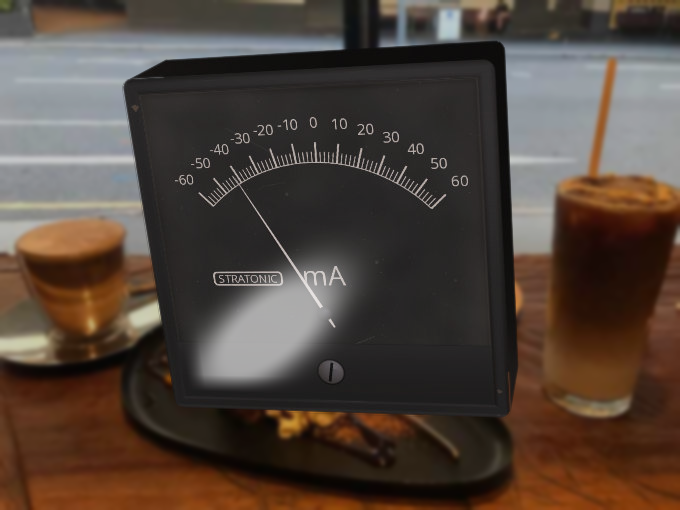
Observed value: mA -40
